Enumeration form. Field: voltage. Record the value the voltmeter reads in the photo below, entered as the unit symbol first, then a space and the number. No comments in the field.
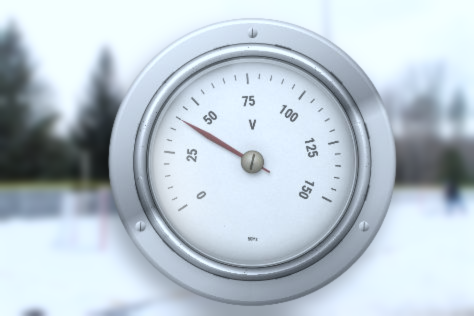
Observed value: V 40
